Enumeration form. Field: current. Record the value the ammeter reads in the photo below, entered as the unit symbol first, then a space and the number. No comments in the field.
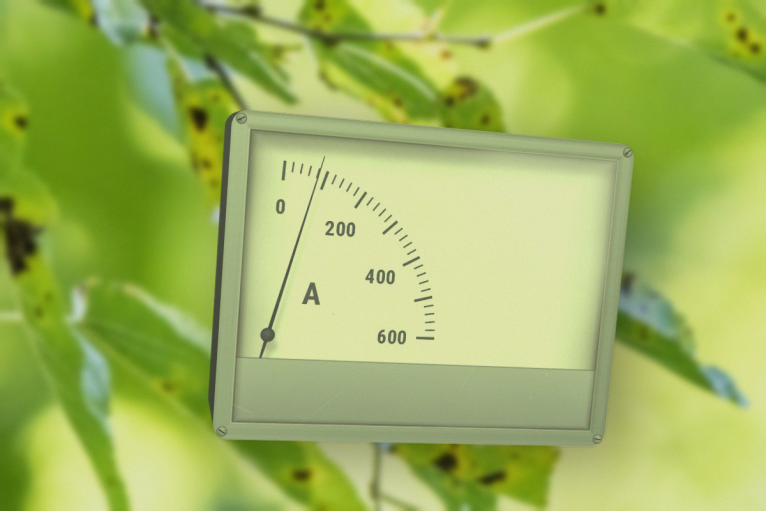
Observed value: A 80
